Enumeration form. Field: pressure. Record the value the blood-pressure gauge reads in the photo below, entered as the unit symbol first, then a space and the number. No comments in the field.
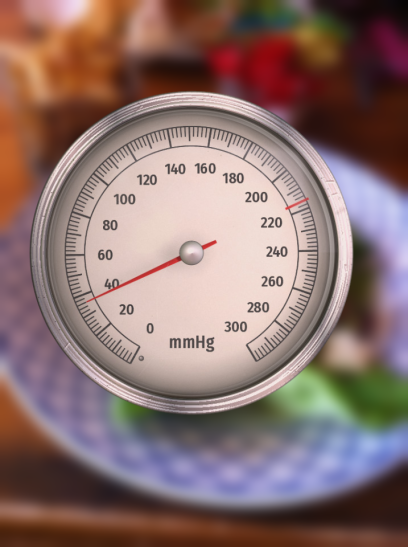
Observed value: mmHg 36
